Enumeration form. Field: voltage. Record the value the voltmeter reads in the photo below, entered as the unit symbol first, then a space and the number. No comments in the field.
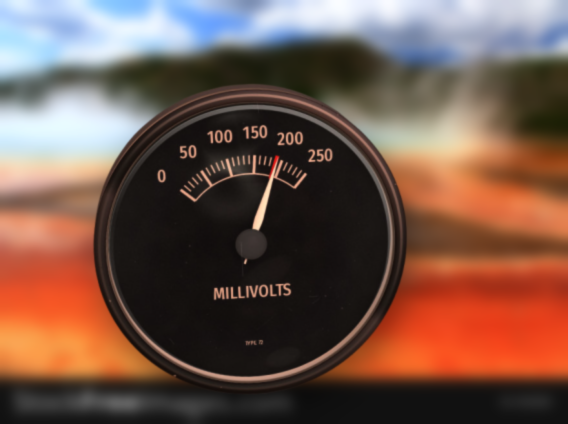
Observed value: mV 190
